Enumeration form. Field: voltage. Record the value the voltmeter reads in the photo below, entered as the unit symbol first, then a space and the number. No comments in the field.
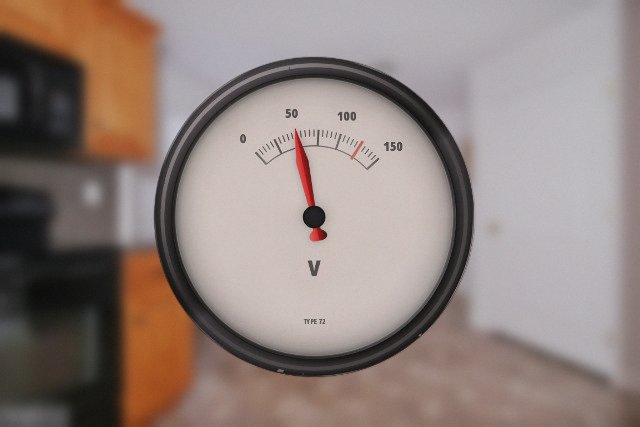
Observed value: V 50
